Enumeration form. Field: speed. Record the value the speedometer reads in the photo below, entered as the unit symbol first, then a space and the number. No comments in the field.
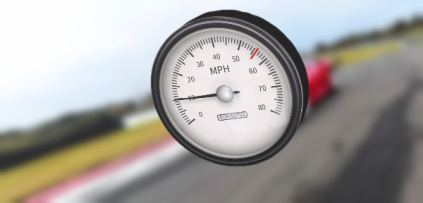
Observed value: mph 10
